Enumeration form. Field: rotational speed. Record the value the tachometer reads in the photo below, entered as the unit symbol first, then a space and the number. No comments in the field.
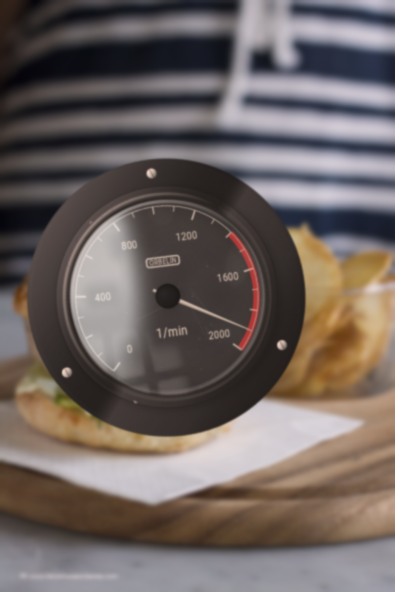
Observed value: rpm 1900
